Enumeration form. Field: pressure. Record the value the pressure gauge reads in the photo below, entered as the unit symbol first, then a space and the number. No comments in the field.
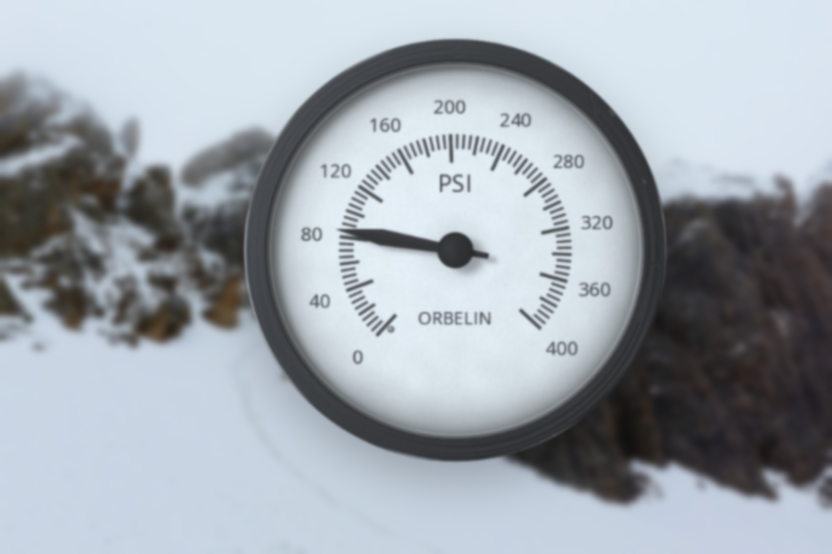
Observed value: psi 85
